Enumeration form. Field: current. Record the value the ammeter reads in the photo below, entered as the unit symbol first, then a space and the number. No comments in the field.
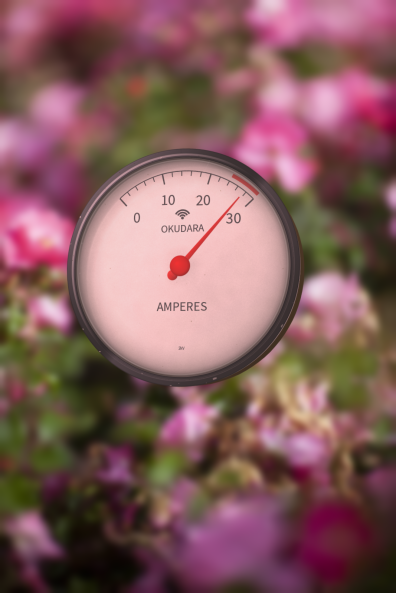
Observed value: A 28
